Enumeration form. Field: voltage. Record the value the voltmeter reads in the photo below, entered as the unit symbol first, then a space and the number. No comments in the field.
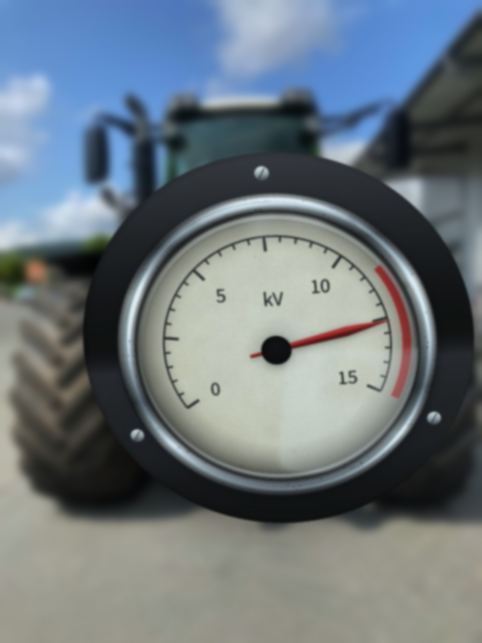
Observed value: kV 12.5
